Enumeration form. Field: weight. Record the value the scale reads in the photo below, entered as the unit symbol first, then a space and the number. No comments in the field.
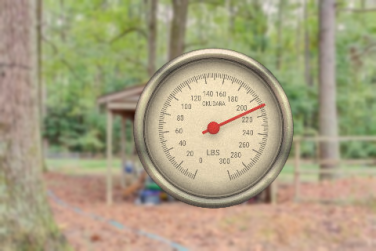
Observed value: lb 210
